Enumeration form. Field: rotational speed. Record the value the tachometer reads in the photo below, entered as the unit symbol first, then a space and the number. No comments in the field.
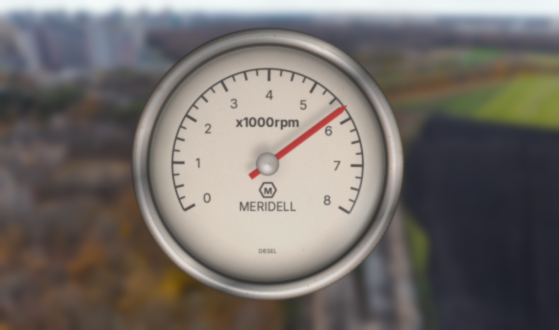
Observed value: rpm 5750
